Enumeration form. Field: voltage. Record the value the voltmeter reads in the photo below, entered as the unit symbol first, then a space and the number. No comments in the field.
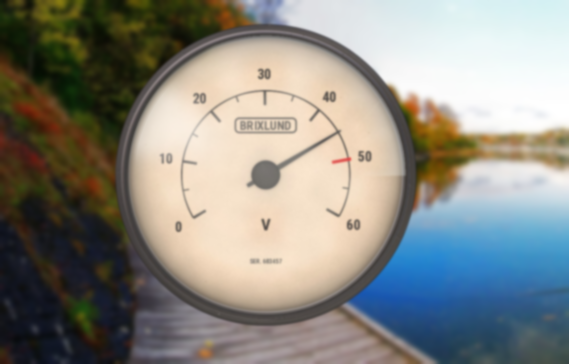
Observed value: V 45
